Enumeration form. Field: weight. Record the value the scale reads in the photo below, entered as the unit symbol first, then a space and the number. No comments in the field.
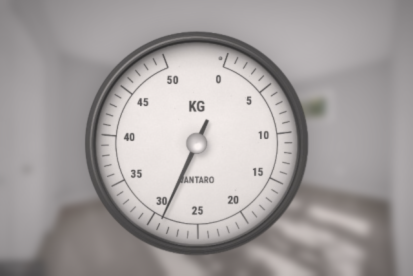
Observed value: kg 29
